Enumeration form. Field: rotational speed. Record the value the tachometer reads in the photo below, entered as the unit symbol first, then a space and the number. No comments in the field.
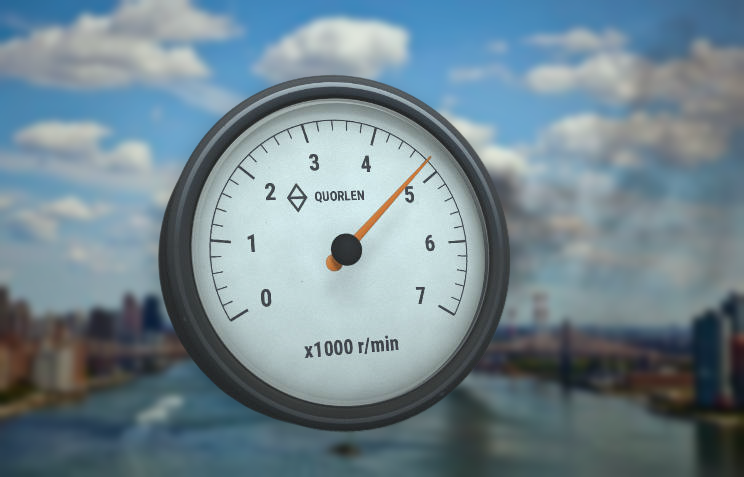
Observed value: rpm 4800
